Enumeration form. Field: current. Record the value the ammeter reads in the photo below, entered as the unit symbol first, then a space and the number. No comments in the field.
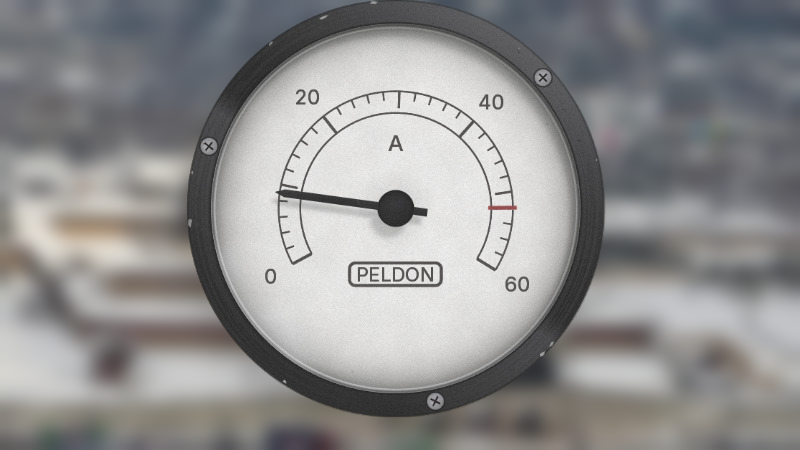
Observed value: A 9
